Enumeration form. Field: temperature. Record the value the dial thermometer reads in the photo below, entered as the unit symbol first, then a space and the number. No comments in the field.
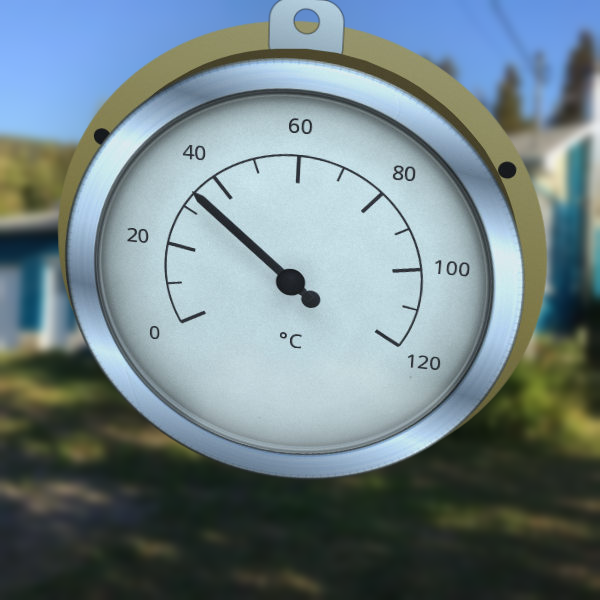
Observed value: °C 35
